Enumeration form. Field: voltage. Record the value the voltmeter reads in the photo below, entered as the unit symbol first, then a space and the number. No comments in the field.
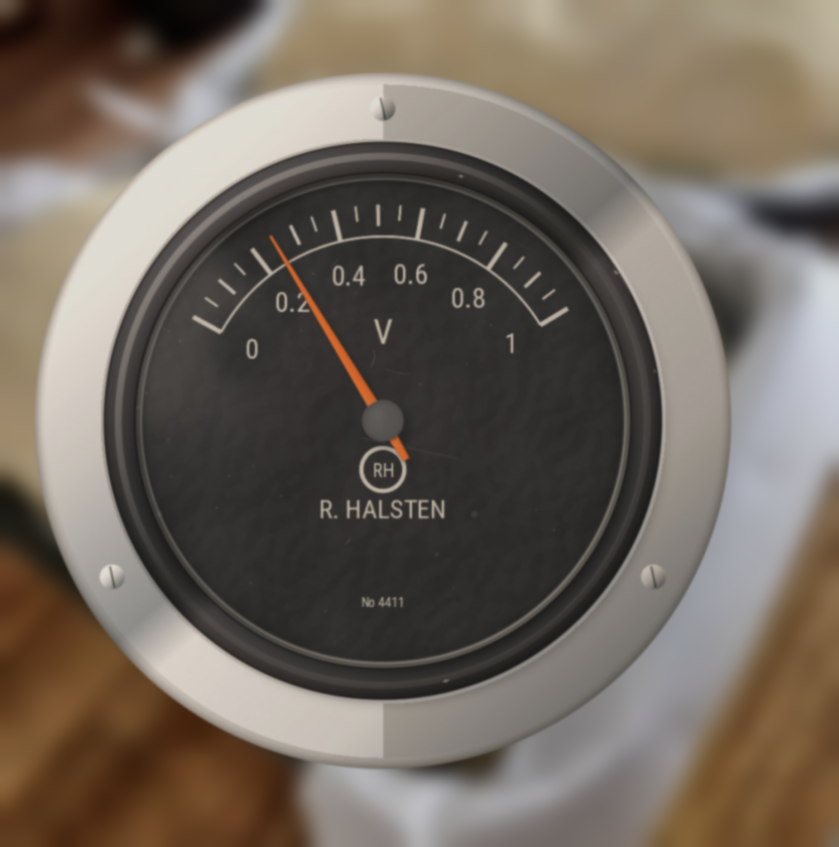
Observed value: V 0.25
